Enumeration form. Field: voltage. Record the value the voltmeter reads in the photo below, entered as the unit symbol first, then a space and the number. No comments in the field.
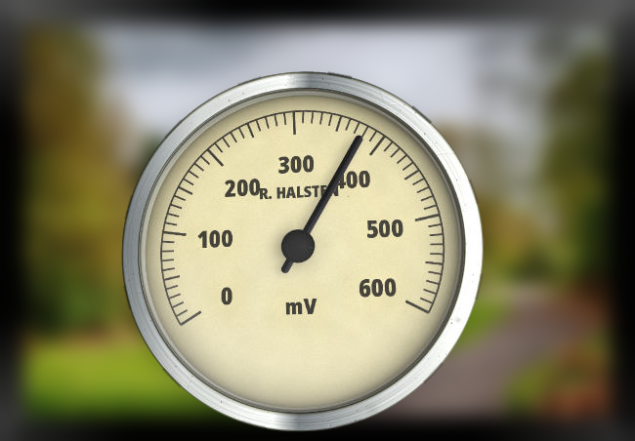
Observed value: mV 380
